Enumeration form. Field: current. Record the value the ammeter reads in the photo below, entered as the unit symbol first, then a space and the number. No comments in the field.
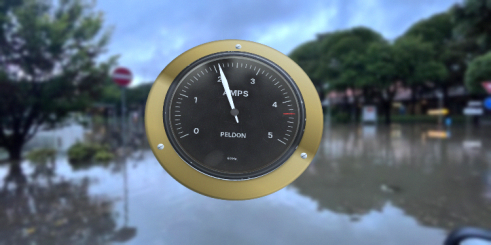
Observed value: A 2.1
